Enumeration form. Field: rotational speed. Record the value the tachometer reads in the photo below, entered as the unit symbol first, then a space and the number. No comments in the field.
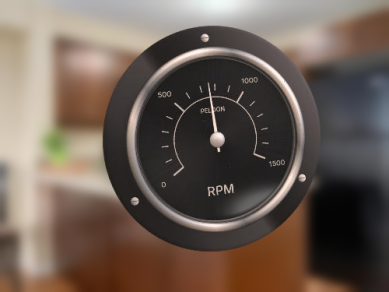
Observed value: rpm 750
